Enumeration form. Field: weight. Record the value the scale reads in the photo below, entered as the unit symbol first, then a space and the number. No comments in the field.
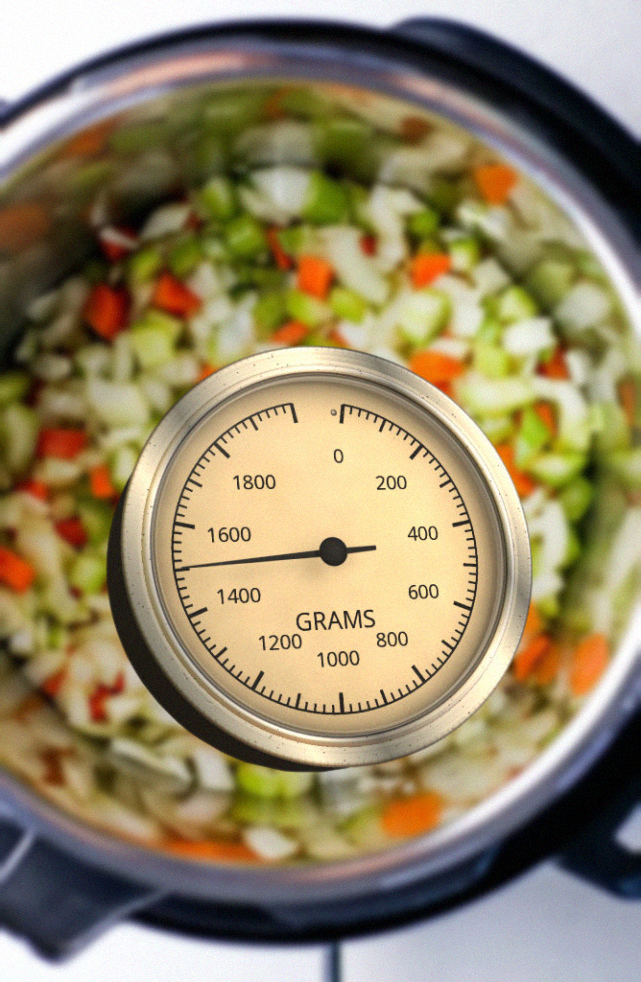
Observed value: g 1500
